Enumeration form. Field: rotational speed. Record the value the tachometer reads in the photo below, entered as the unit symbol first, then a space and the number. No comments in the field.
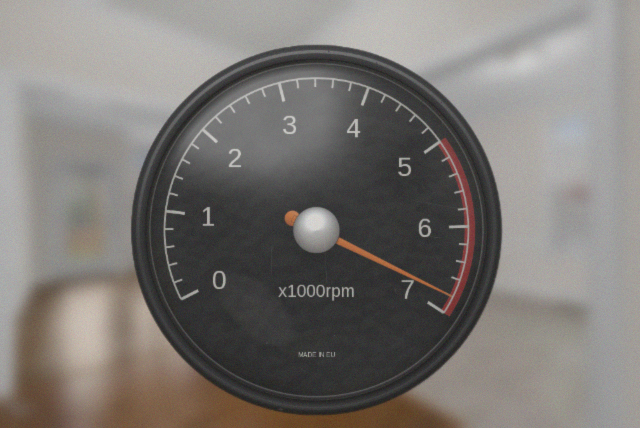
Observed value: rpm 6800
